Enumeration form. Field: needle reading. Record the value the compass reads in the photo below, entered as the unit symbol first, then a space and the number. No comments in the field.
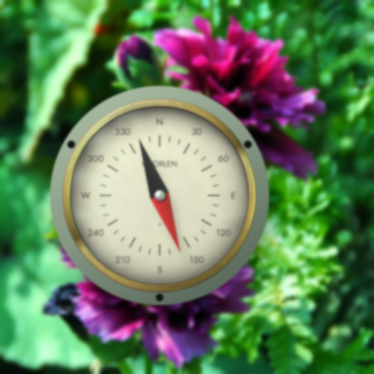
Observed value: ° 160
